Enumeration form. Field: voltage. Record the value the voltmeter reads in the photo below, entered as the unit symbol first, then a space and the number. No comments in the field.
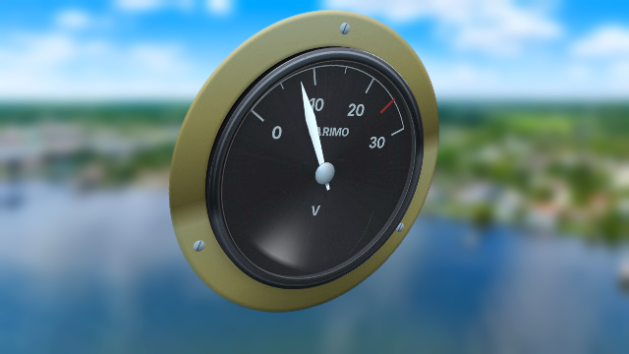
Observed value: V 7.5
